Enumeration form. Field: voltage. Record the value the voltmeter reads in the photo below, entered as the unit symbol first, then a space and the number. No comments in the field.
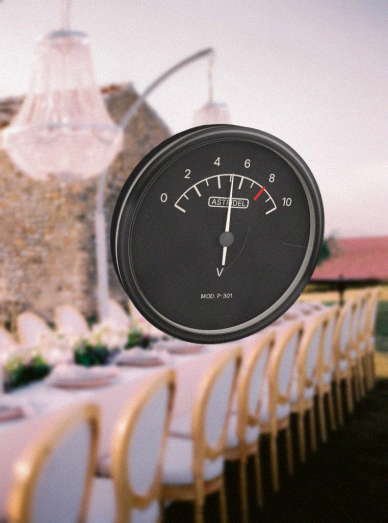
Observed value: V 5
